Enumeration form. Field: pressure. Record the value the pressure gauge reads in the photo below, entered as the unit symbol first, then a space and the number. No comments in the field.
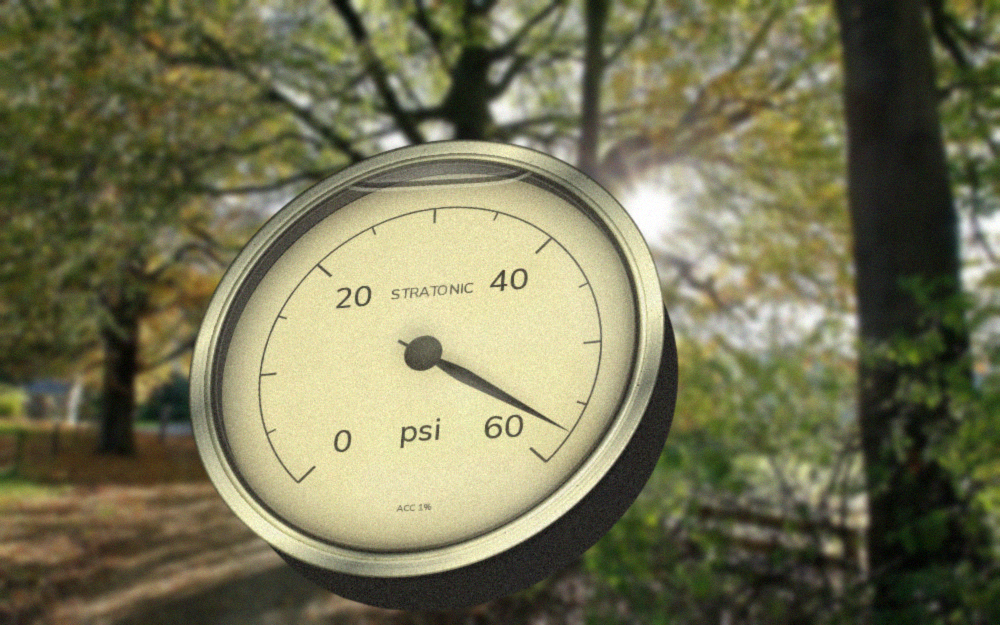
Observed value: psi 57.5
